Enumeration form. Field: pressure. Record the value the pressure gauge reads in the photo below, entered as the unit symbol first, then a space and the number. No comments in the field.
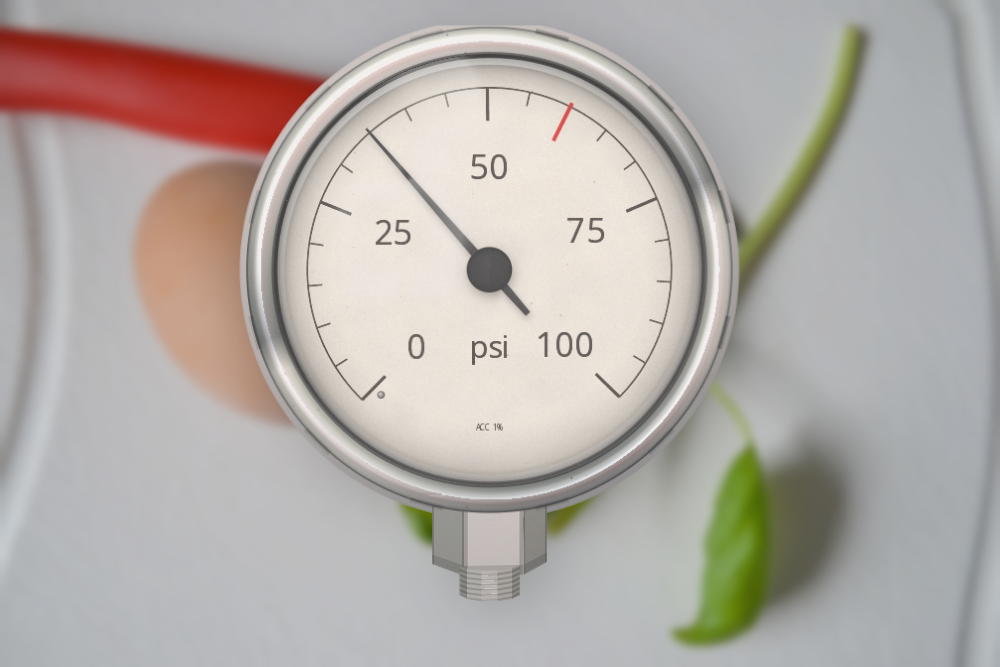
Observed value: psi 35
